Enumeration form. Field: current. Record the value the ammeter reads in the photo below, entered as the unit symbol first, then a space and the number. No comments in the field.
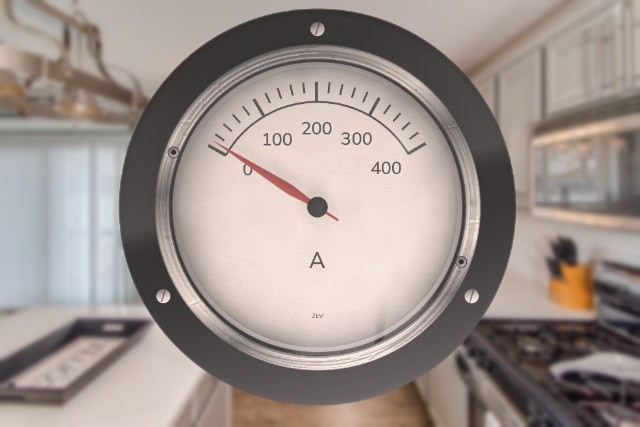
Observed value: A 10
